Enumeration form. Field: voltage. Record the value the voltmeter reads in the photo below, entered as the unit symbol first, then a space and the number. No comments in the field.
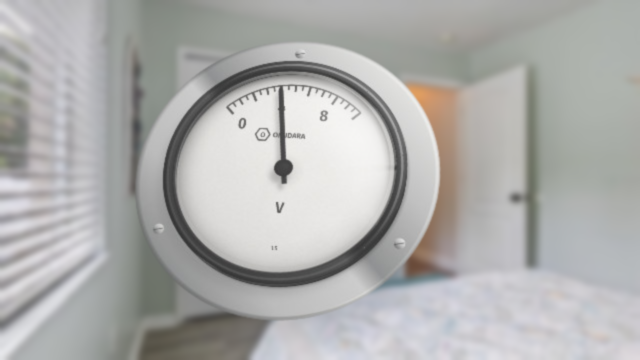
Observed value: V 4
